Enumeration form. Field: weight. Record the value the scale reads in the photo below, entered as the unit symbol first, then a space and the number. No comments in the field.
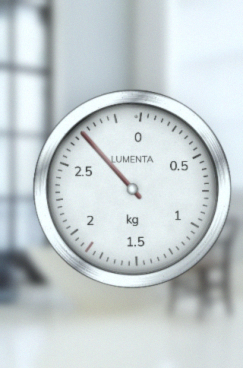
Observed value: kg 2.75
